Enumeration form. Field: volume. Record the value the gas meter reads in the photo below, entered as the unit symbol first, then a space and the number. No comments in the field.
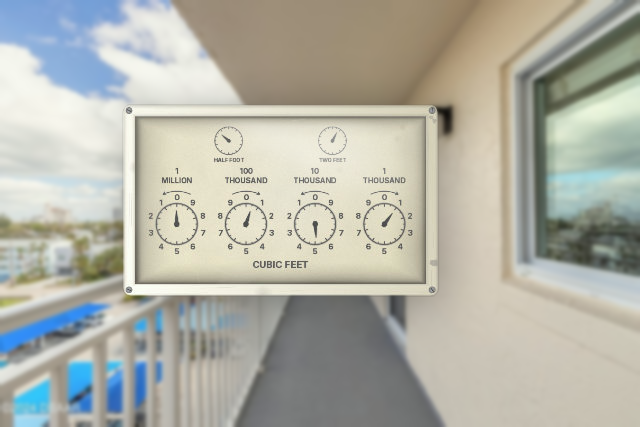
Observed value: ft³ 5100
